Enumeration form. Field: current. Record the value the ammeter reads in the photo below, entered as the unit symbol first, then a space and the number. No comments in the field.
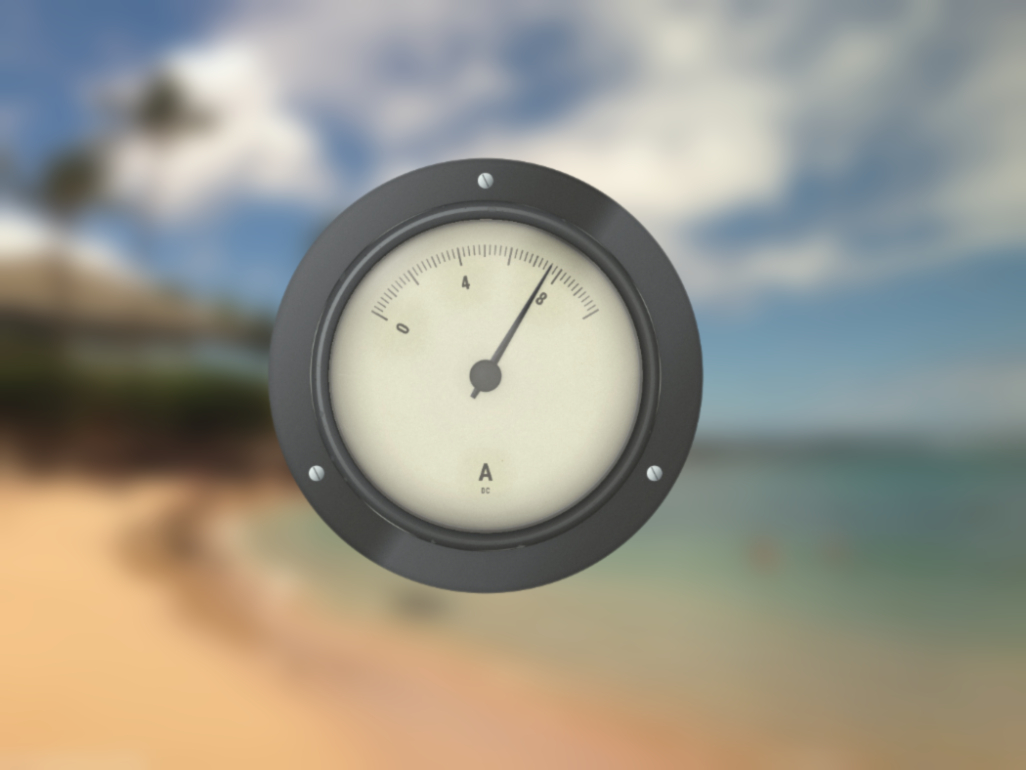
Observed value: A 7.6
